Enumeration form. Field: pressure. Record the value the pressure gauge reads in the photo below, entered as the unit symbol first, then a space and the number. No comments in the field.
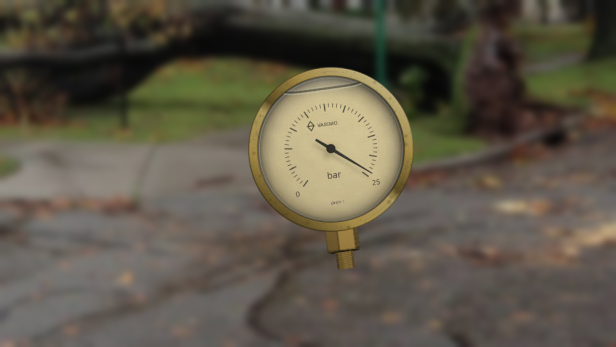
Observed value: bar 24.5
